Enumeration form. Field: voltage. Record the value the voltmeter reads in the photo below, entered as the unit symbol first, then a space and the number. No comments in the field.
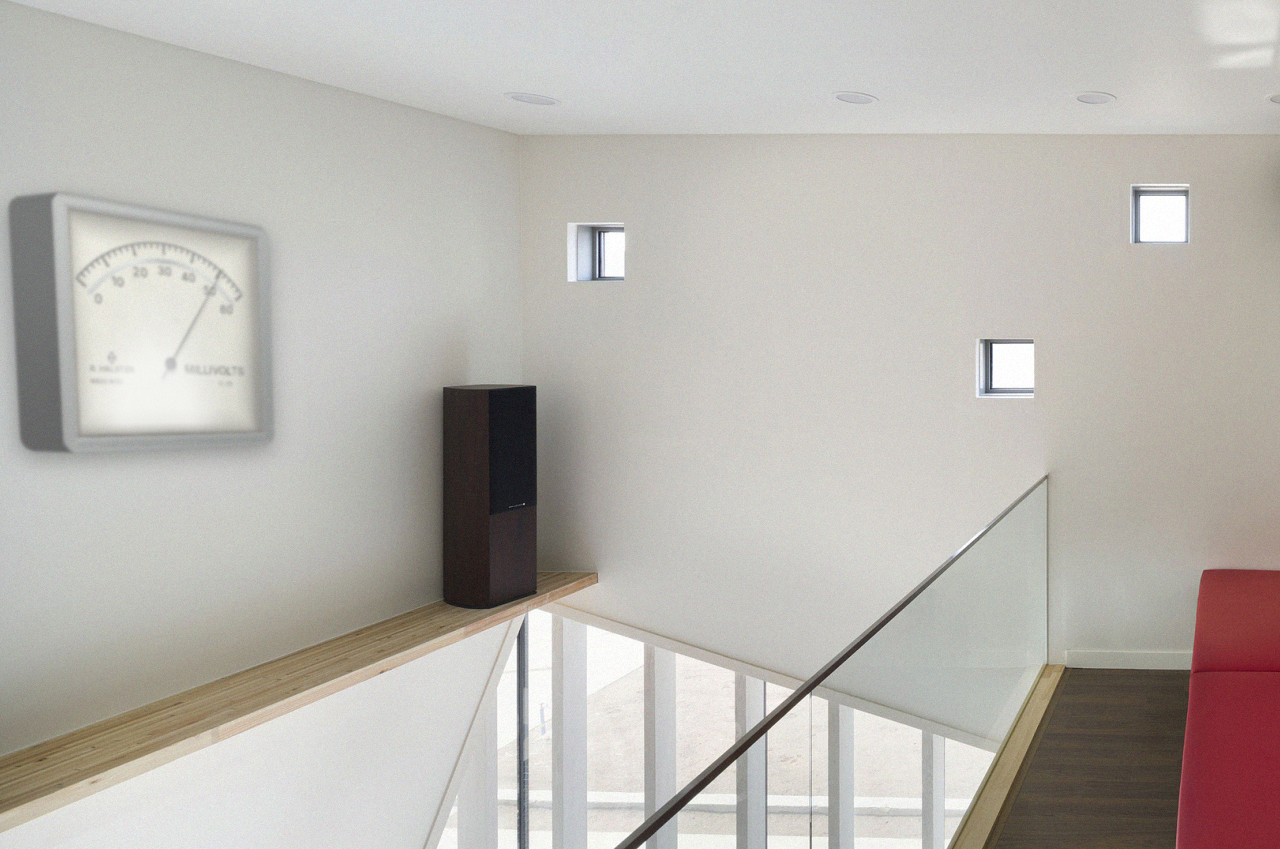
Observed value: mV 50
